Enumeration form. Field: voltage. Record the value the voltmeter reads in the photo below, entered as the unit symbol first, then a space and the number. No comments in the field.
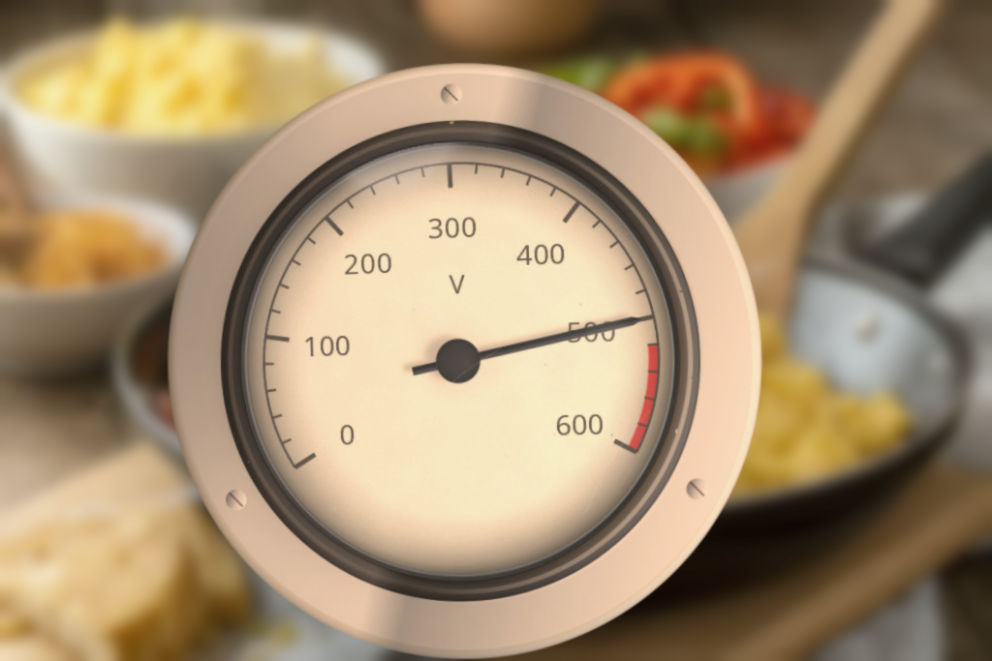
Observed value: V 500
